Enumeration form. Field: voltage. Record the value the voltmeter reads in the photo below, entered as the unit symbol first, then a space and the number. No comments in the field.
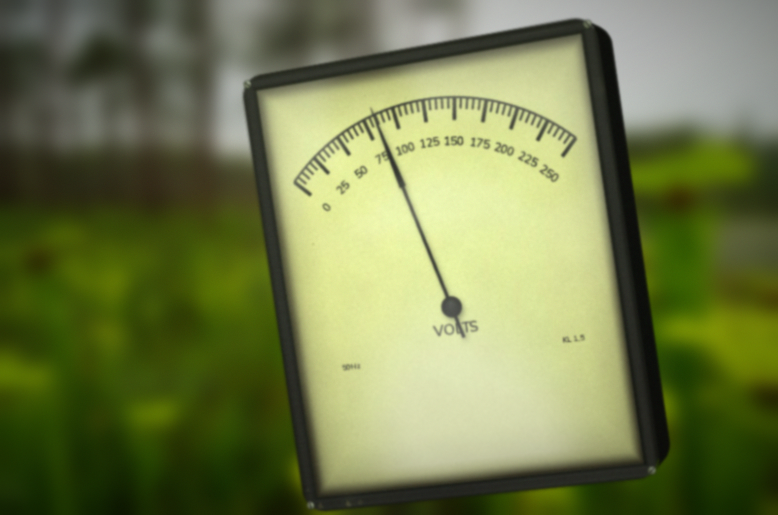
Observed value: V 85
